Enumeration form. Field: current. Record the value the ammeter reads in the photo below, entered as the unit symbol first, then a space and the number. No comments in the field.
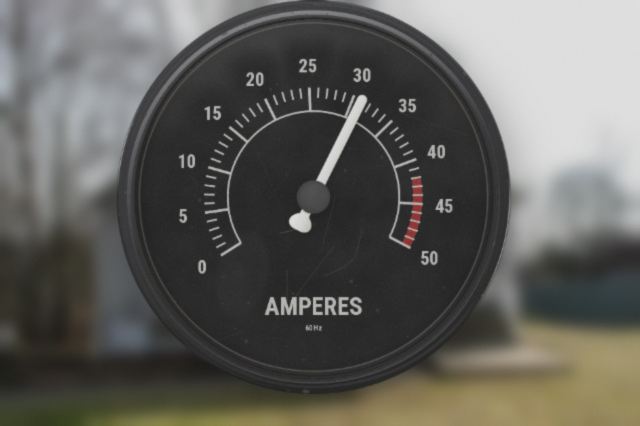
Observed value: A 31
